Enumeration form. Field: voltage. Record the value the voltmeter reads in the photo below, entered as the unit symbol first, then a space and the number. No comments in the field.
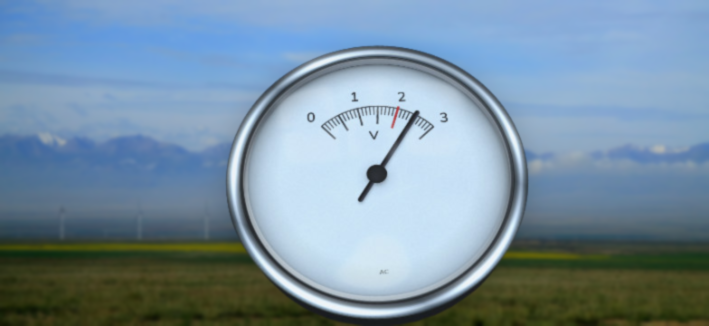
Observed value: V 2.5
